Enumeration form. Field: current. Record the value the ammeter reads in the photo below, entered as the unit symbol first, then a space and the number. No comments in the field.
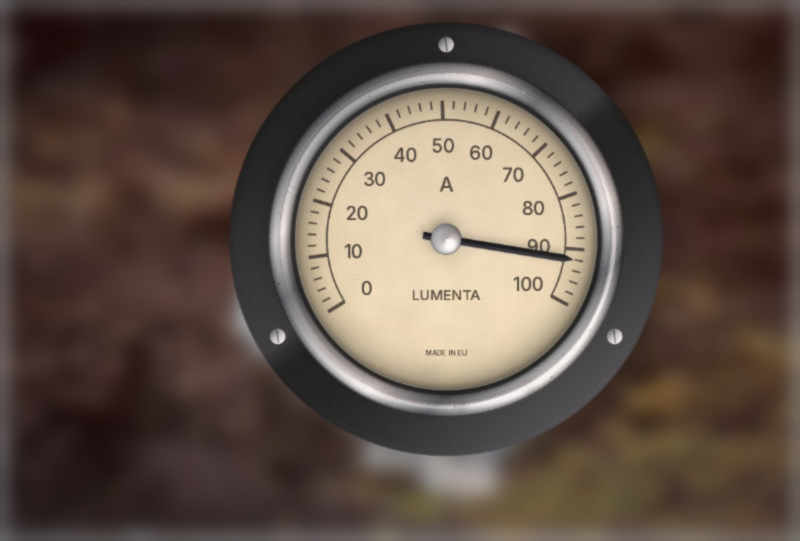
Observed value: A 92
